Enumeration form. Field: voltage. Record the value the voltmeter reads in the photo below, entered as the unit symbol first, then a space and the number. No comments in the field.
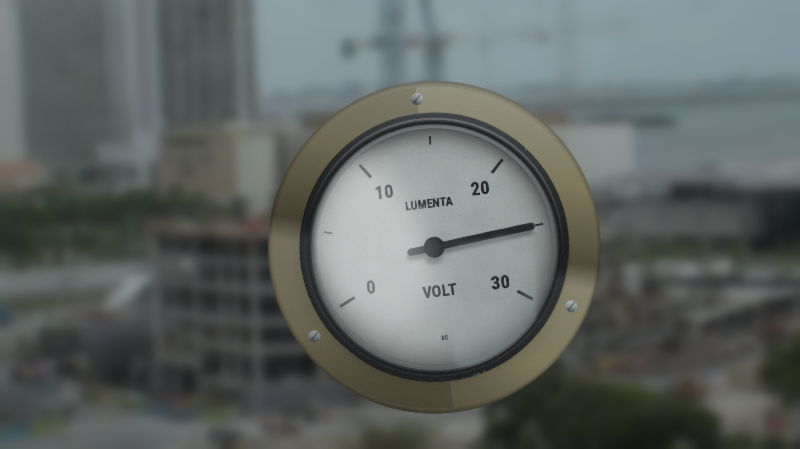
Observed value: V 25
